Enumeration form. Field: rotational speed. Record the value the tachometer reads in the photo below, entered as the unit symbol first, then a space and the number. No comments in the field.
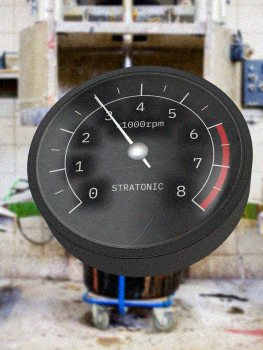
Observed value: rpm 3000
